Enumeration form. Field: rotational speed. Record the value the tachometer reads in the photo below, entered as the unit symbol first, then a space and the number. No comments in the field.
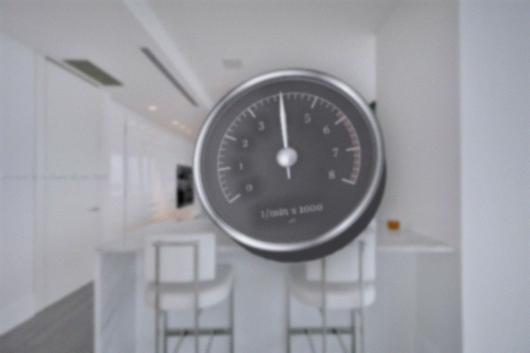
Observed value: rpm 4000
